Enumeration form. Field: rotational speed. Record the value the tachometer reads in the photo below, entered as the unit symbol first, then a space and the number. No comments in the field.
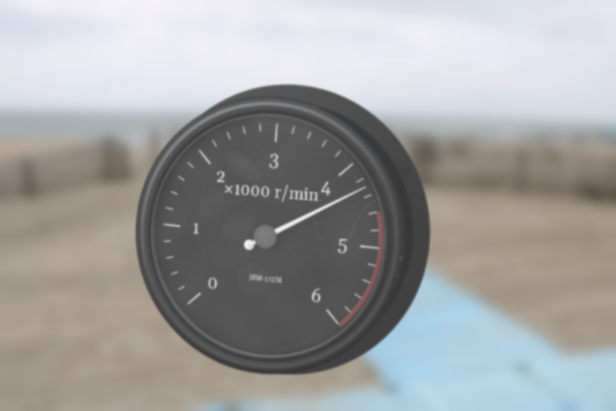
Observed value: rpm 4300
